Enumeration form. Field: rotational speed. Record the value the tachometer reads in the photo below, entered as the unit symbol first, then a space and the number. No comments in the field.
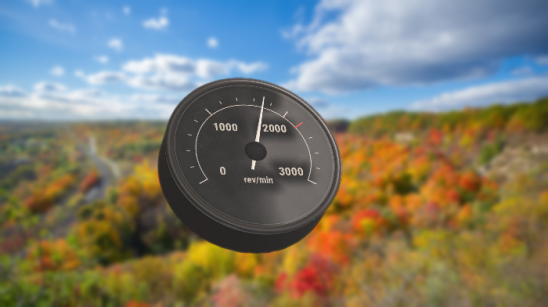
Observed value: rpm 1700
